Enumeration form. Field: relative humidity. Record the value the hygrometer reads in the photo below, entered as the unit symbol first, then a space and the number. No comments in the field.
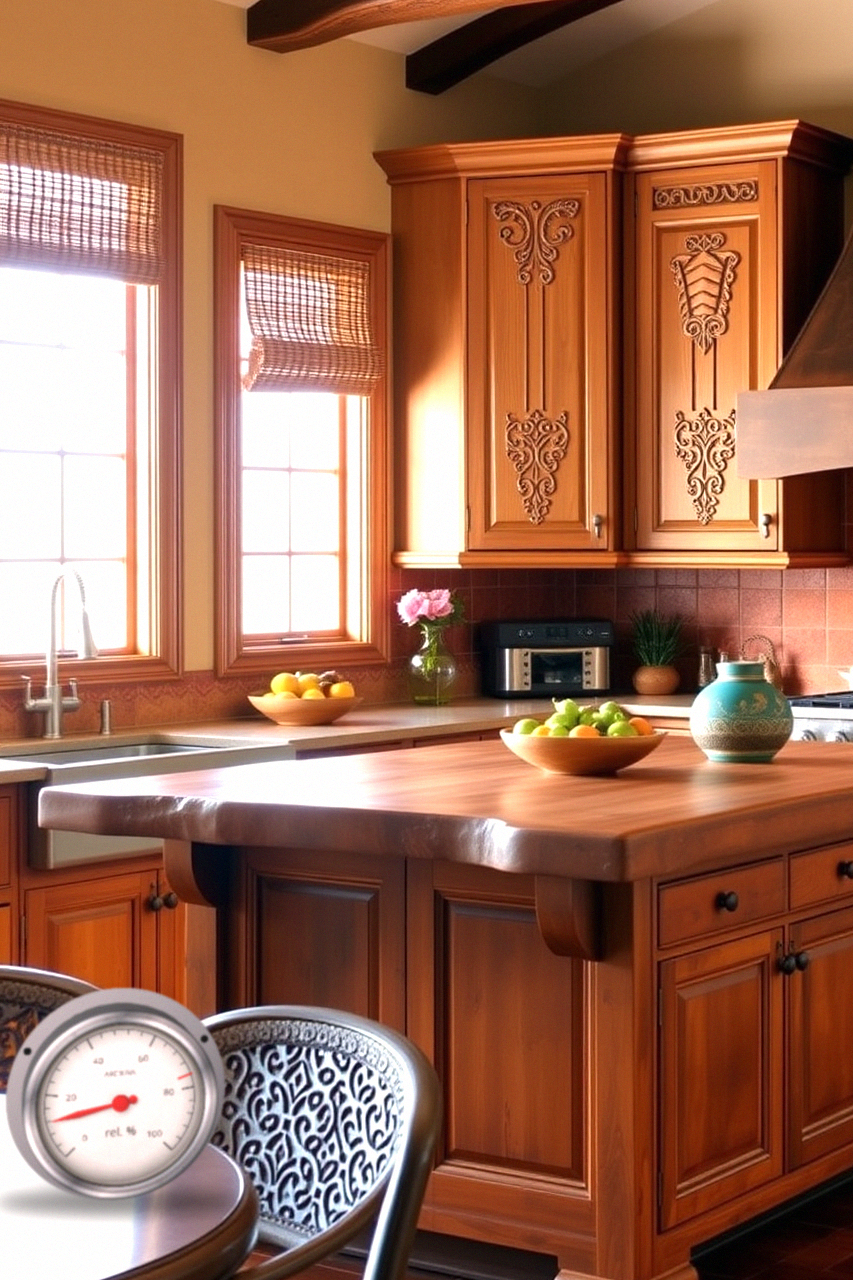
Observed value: % 12
